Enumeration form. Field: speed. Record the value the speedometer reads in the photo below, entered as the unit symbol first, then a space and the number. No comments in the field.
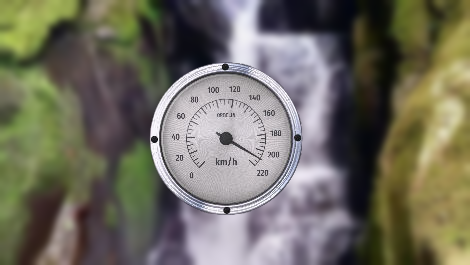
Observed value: km/h 210
